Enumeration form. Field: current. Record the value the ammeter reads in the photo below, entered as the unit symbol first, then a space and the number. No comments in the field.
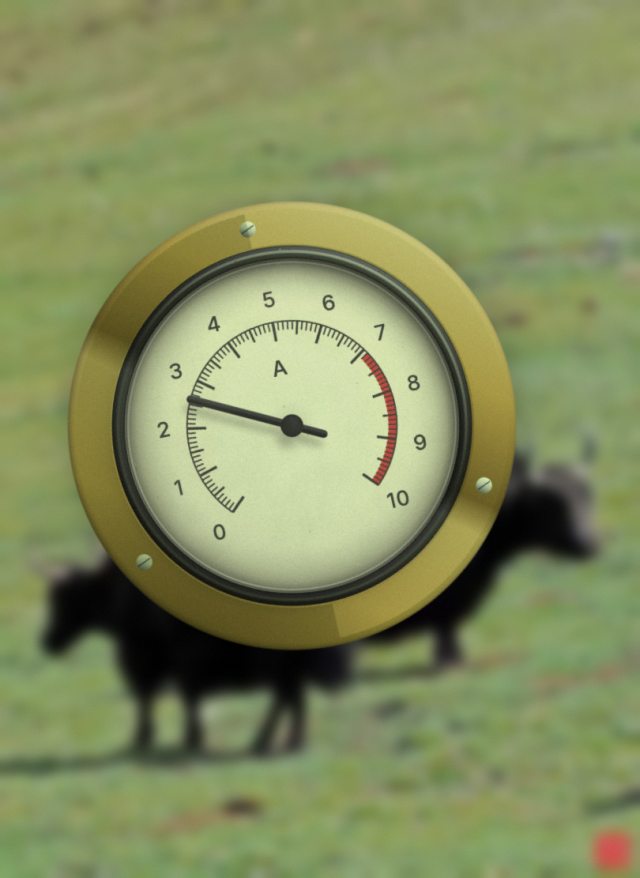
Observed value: A 2.6
